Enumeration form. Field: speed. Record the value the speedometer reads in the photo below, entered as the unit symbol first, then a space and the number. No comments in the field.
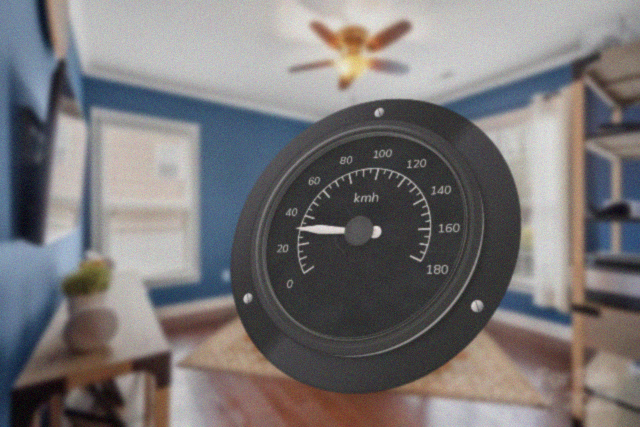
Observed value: km/h 30
